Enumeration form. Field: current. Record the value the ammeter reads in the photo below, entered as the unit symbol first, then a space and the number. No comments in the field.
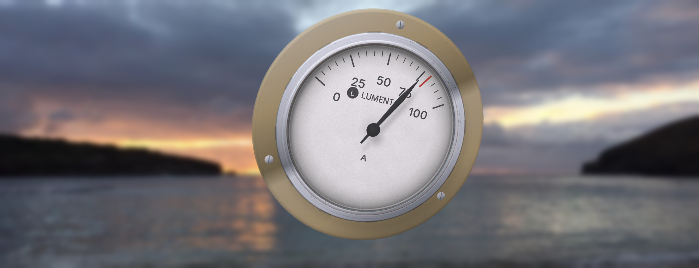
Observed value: A 75
